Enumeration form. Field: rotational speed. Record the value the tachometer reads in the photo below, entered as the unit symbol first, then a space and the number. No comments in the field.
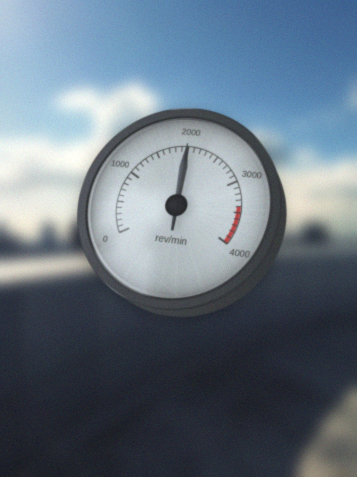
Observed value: rpm 2000
